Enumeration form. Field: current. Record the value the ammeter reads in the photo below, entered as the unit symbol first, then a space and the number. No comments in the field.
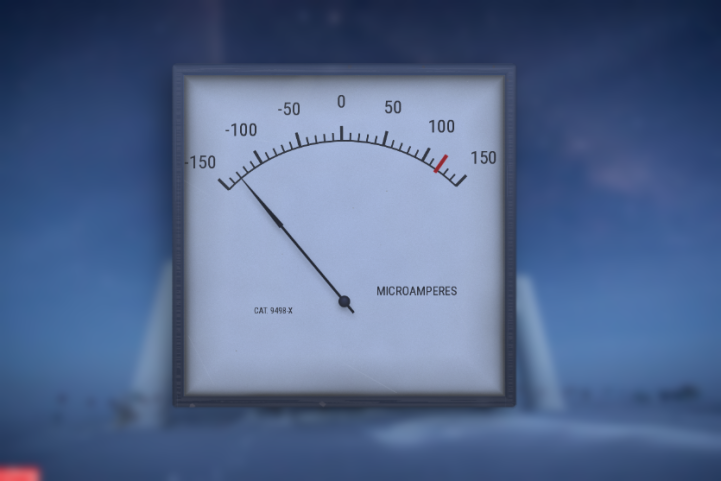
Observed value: µA -130
